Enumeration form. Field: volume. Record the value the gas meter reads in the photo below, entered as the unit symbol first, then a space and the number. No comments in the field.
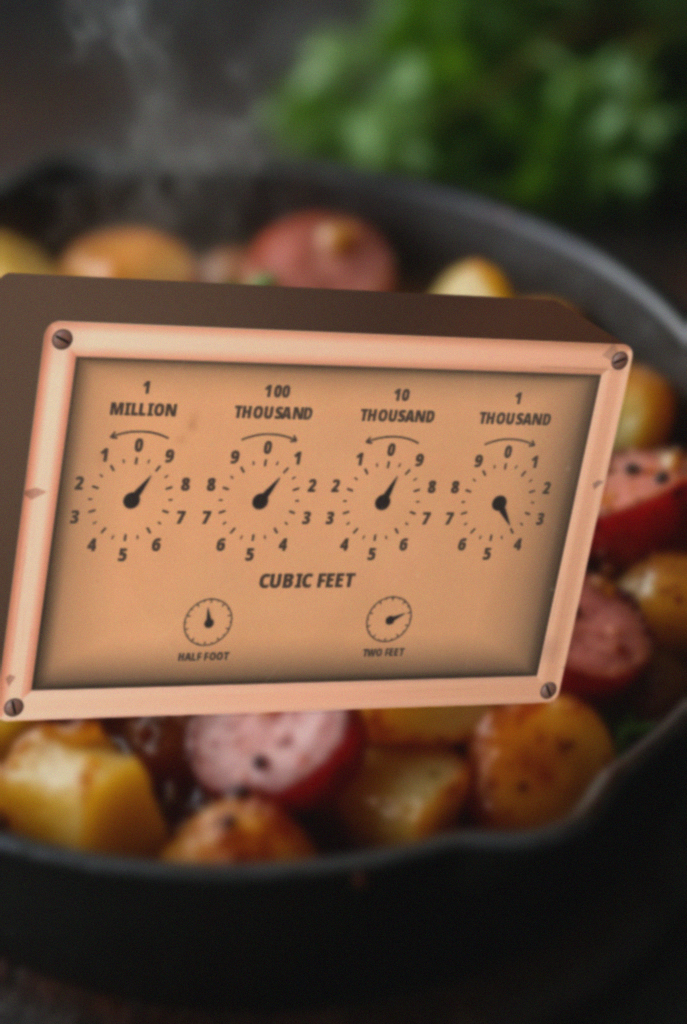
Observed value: ft³ 909400
